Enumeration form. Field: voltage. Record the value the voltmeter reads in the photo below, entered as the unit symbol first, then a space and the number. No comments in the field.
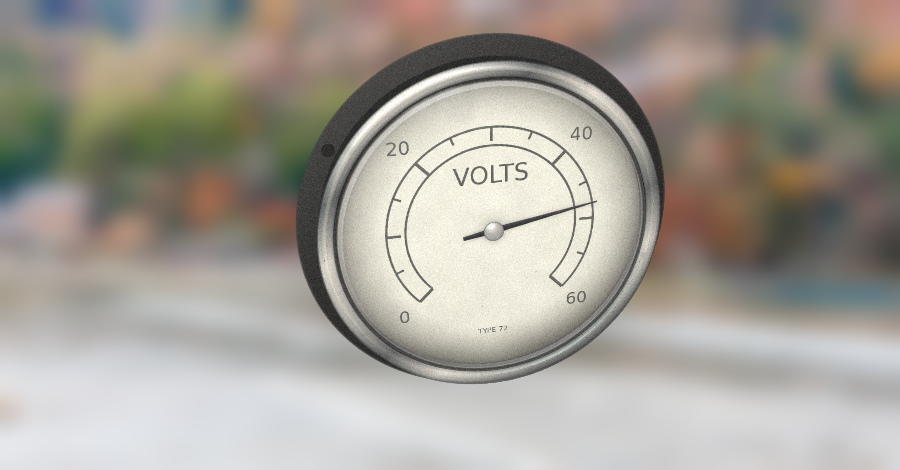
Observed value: V 47.5
